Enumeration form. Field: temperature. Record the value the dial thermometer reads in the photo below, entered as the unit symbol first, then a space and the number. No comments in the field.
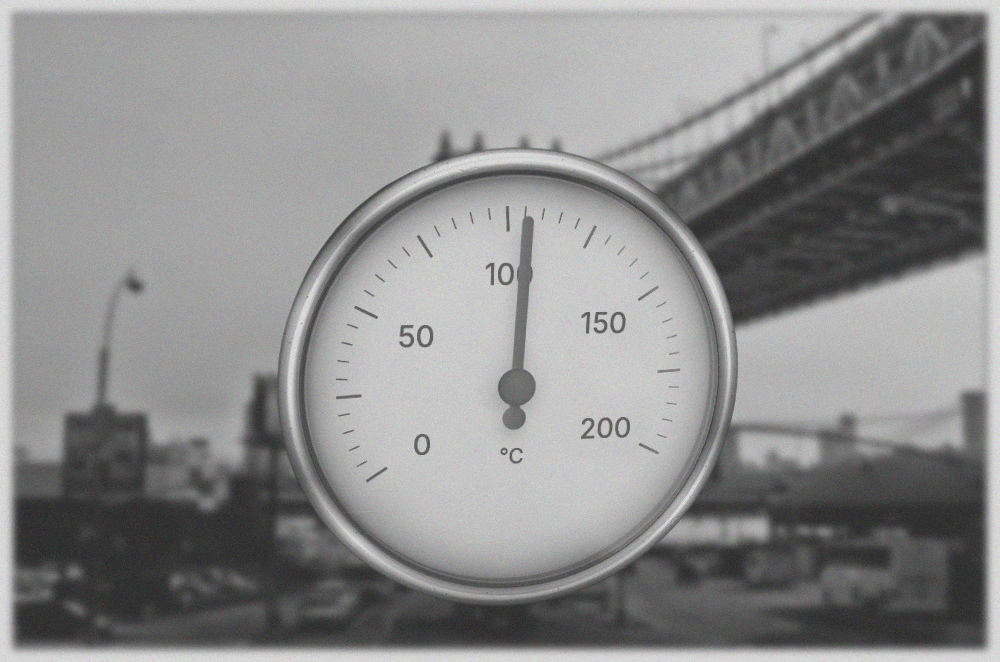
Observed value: °C 105
